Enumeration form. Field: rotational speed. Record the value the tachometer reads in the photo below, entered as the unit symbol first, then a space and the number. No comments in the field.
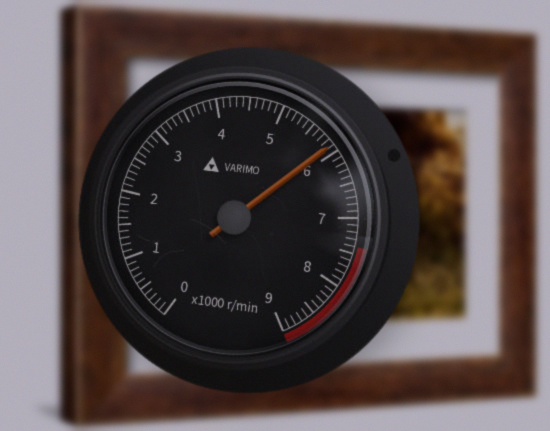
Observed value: rpm 5900
